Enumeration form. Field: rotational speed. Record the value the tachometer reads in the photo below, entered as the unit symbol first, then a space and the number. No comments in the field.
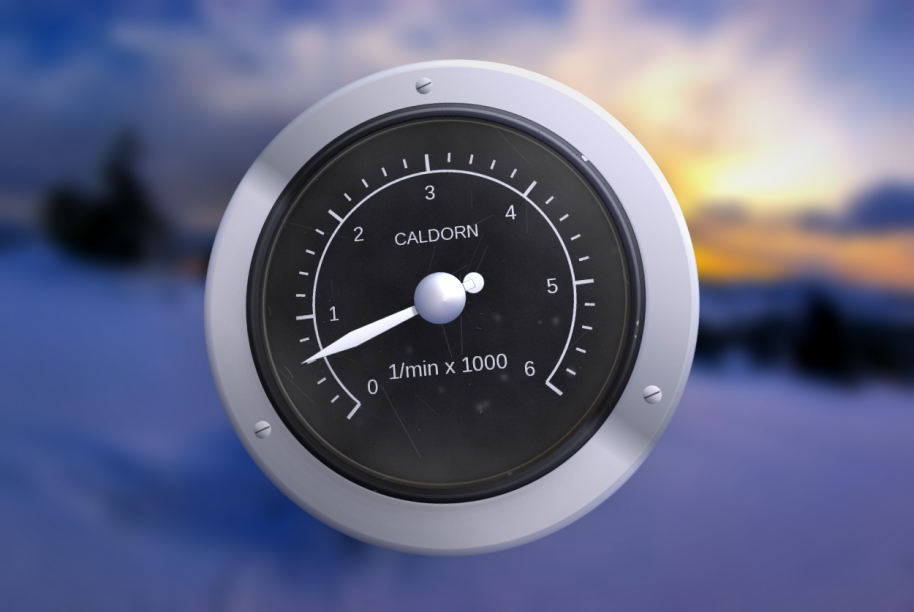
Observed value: rpm 600
